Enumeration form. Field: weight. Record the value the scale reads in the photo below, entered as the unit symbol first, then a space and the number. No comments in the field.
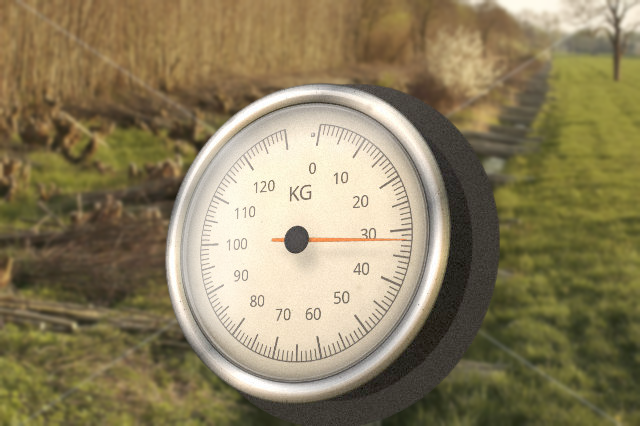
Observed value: kg 32
